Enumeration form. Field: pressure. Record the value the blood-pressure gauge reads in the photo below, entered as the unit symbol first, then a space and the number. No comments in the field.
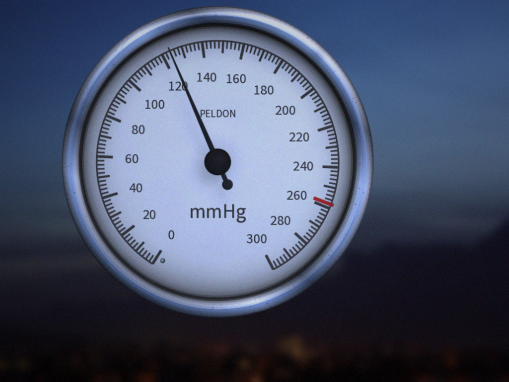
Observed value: mmHg 124
